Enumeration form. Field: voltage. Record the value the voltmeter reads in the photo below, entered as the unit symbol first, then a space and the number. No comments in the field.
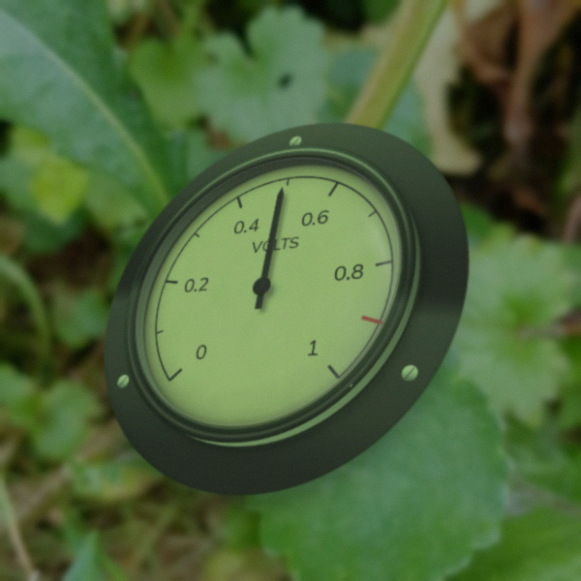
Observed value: V 0.5
